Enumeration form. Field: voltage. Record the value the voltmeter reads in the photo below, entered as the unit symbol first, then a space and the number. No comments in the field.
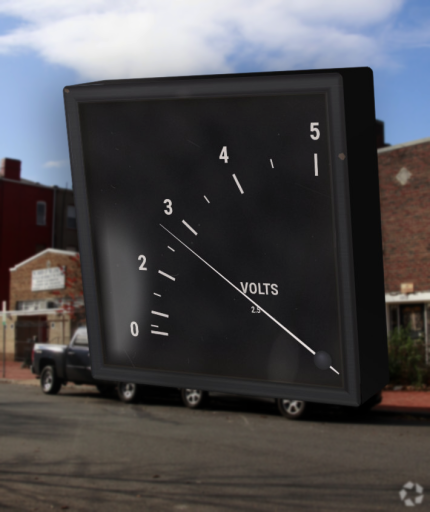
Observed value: V 2.75
